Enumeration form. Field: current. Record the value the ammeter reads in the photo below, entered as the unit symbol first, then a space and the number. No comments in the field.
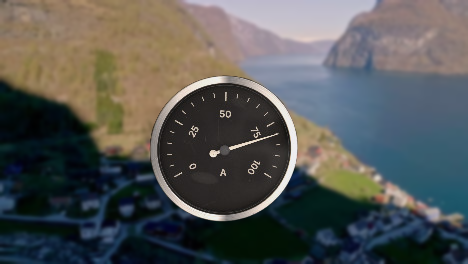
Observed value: A 80
